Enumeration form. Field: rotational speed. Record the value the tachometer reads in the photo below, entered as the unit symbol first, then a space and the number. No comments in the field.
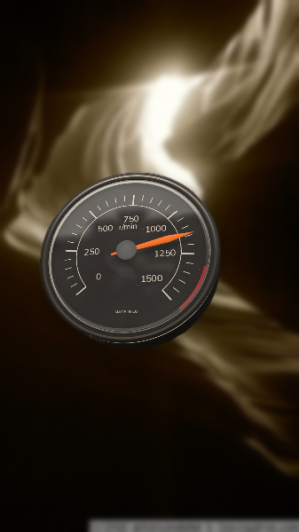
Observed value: rpm 1150
